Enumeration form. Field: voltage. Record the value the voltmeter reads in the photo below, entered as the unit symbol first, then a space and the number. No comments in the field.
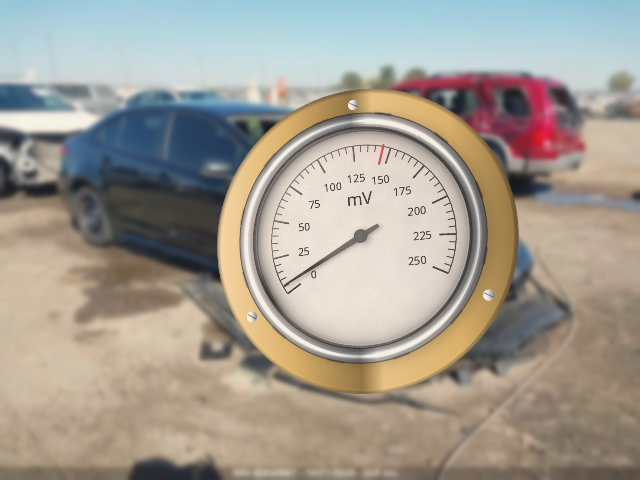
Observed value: mV 5
